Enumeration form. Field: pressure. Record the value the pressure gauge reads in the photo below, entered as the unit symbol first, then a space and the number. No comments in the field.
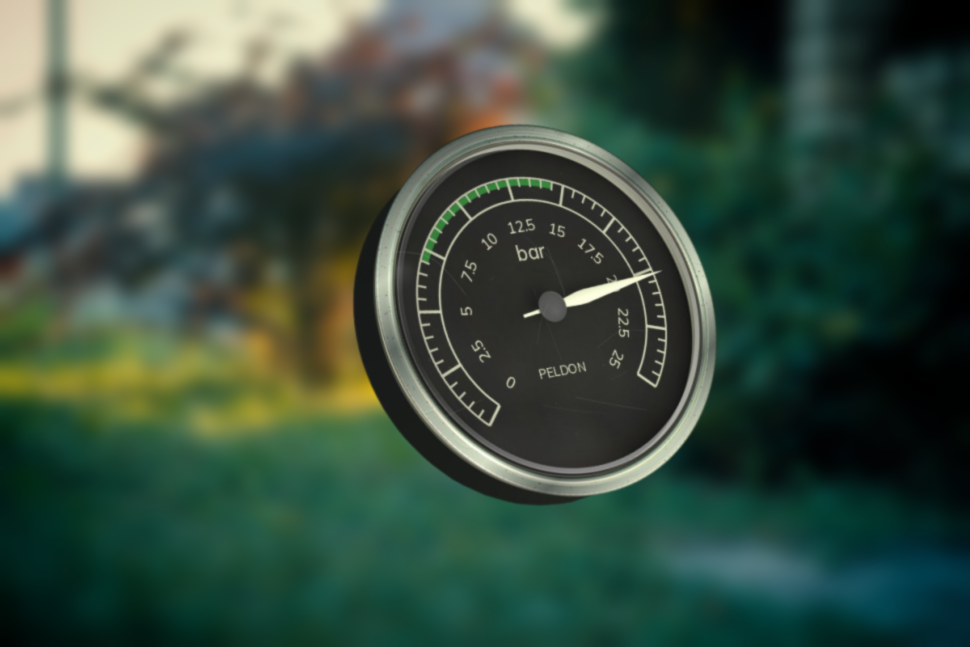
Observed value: bar 20.25
